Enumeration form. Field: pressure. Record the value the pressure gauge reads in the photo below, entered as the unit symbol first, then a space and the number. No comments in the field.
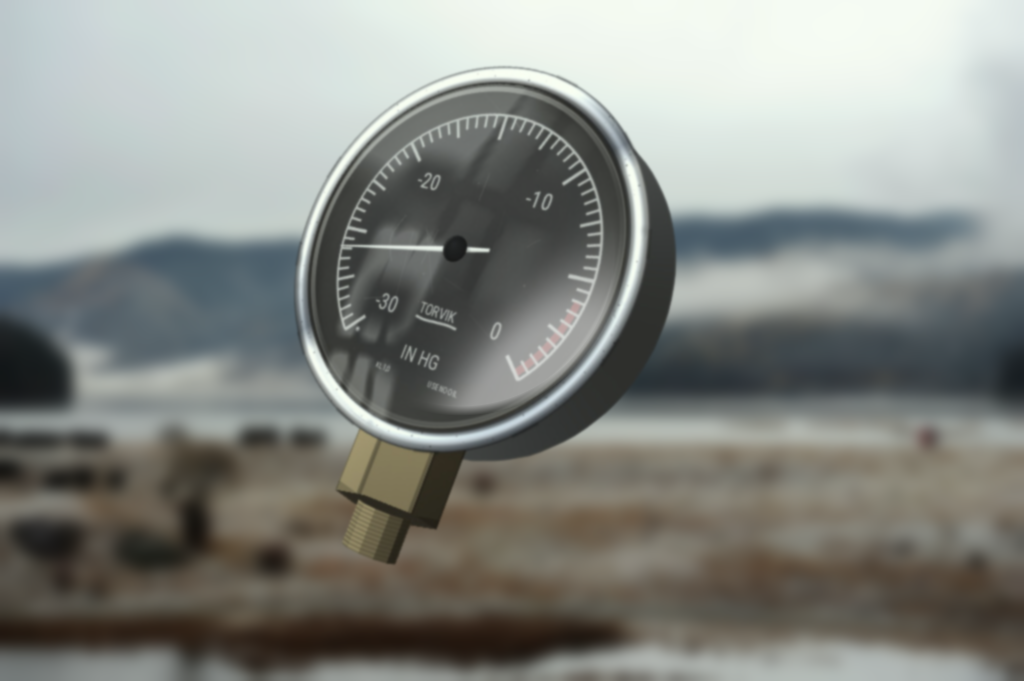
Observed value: inHg -26
